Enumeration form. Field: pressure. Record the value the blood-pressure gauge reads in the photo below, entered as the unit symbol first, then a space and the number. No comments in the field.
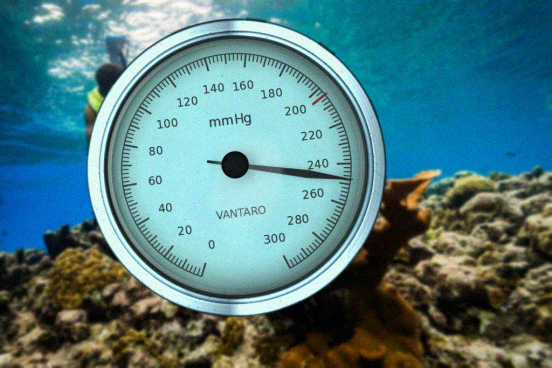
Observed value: mmHg 248
